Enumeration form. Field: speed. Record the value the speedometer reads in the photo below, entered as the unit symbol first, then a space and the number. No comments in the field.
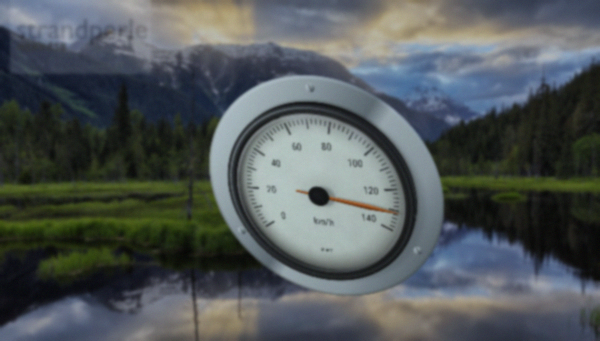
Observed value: km/h 130
